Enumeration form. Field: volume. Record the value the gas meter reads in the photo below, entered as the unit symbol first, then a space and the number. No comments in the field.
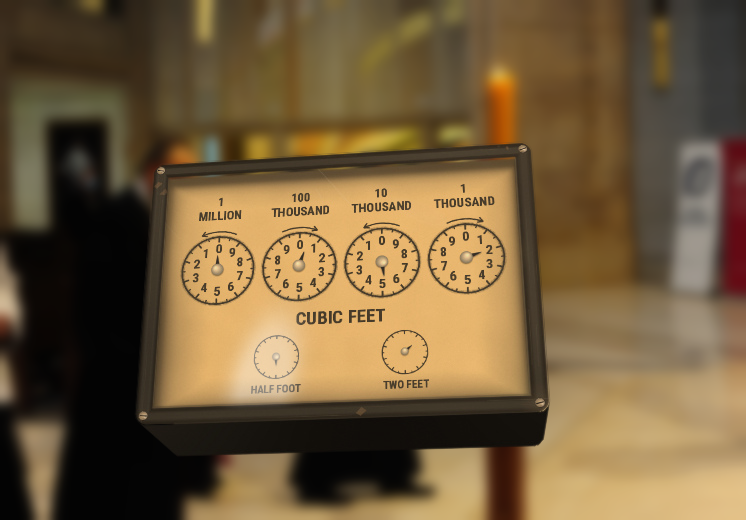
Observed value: ft³ 5200
